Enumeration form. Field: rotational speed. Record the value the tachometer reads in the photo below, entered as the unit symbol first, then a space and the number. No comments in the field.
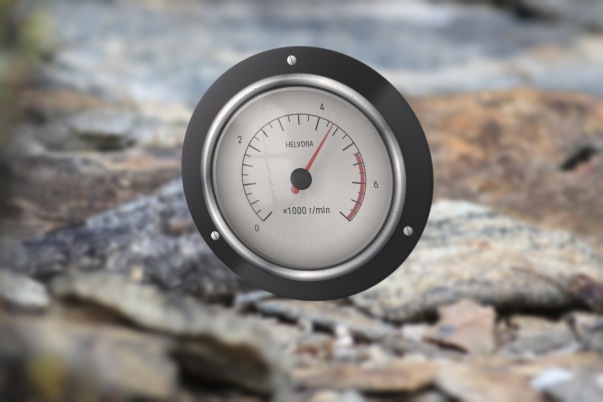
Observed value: rpm 4375
